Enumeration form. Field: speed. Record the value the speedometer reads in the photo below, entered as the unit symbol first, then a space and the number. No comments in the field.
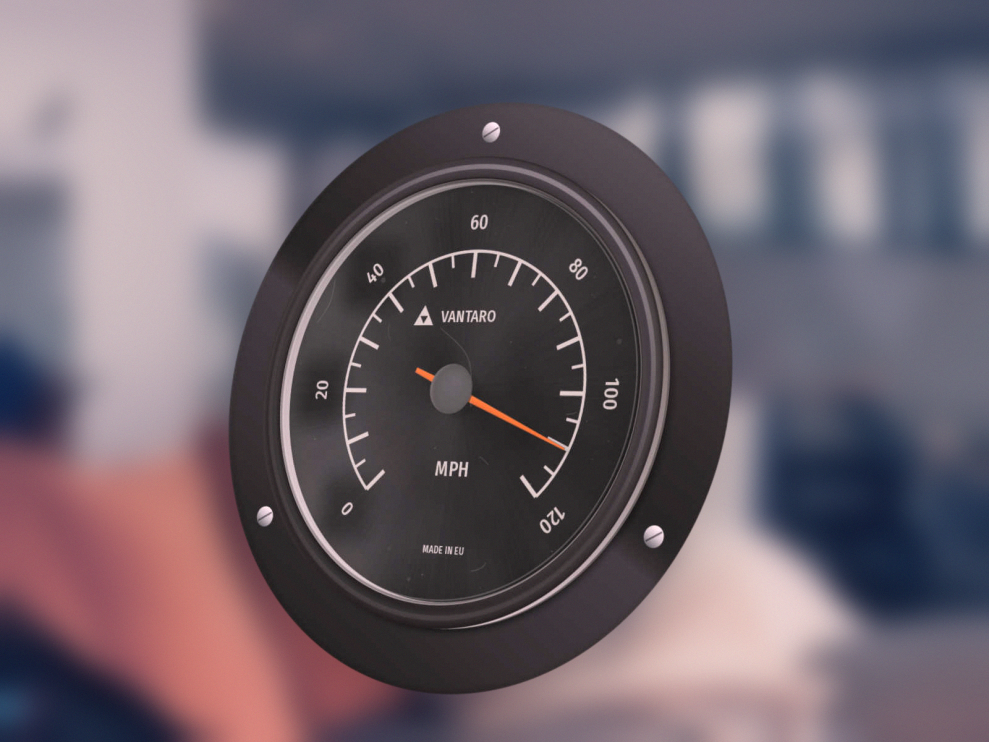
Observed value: mph 110
